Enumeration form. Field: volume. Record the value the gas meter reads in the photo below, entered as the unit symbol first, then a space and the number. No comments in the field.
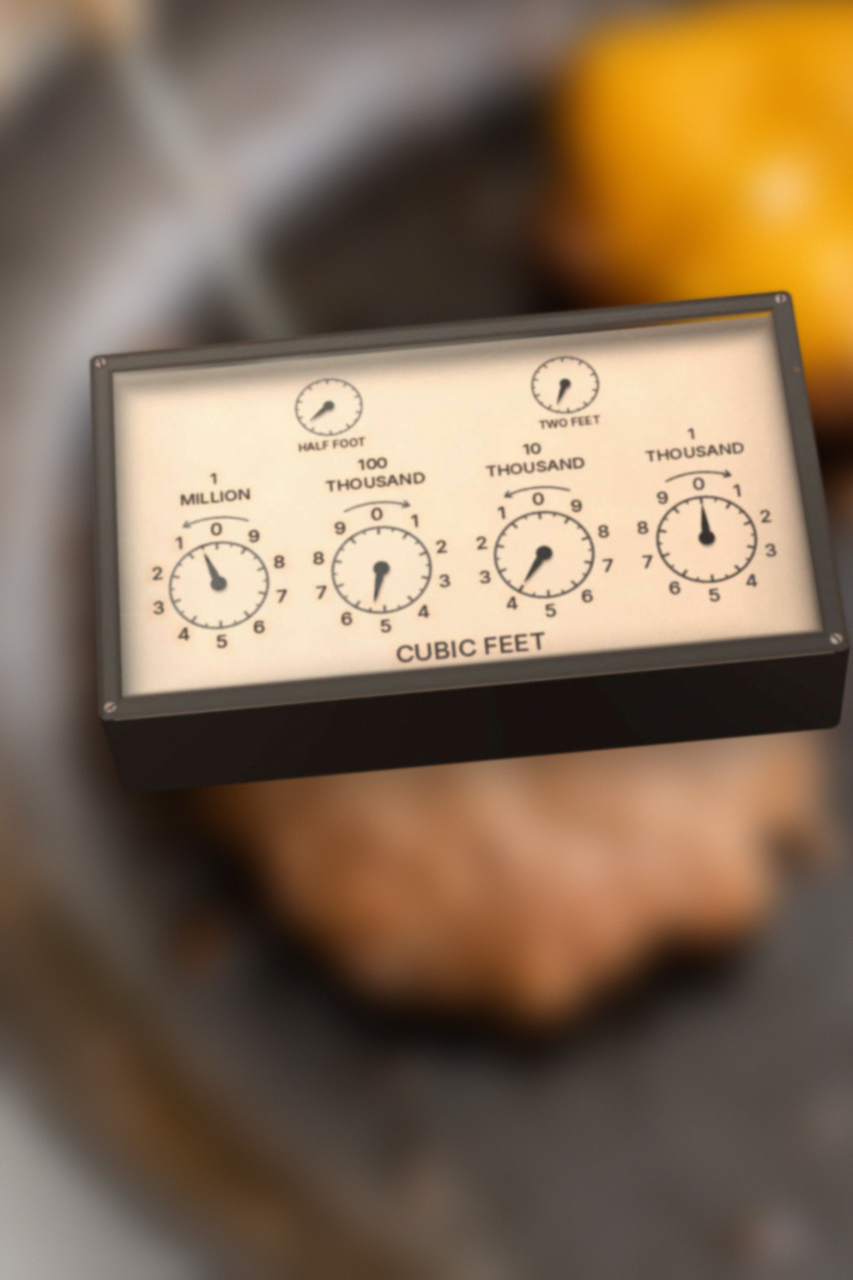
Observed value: ft³ 54000
